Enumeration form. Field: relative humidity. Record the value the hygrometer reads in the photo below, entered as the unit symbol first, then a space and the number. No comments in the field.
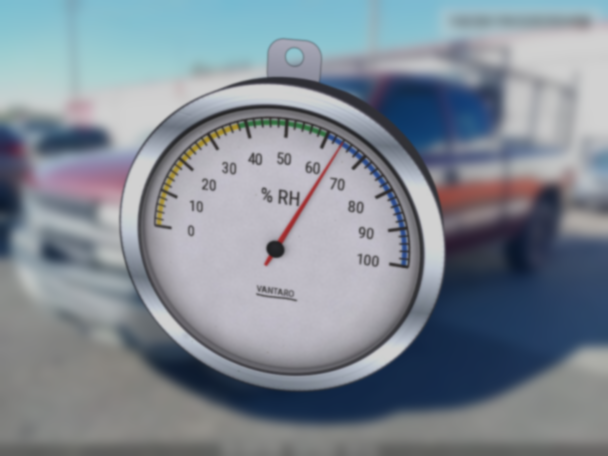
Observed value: % 64
